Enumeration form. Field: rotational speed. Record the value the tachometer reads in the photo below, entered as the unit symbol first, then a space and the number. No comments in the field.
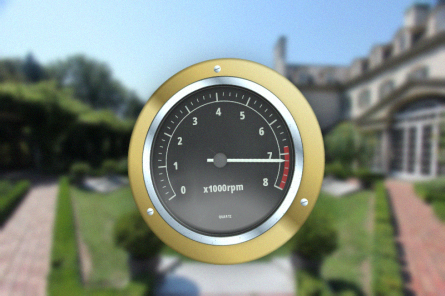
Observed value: rpm 7200
